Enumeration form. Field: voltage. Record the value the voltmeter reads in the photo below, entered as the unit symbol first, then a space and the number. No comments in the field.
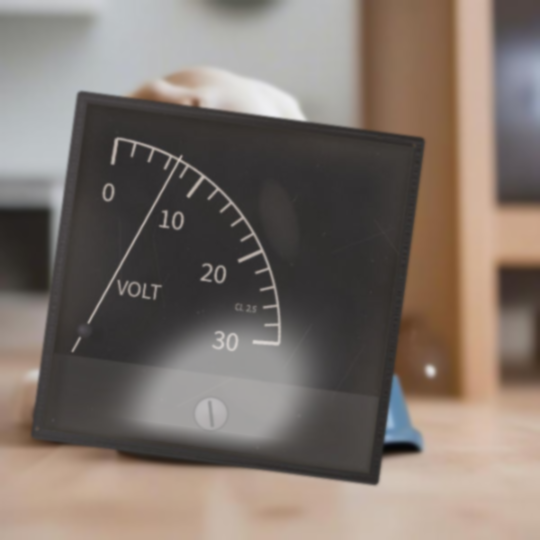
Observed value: V 7
